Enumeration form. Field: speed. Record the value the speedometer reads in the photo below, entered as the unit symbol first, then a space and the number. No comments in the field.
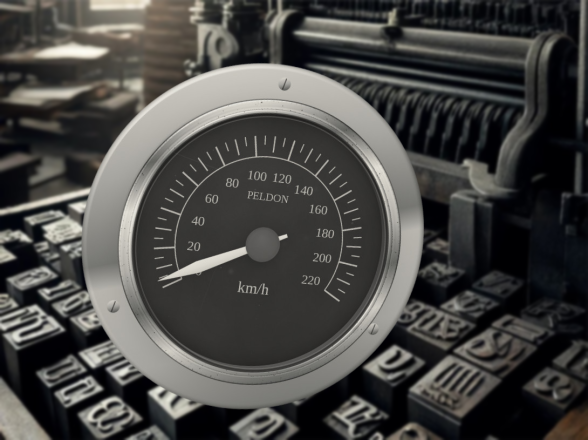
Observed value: km/h 5
